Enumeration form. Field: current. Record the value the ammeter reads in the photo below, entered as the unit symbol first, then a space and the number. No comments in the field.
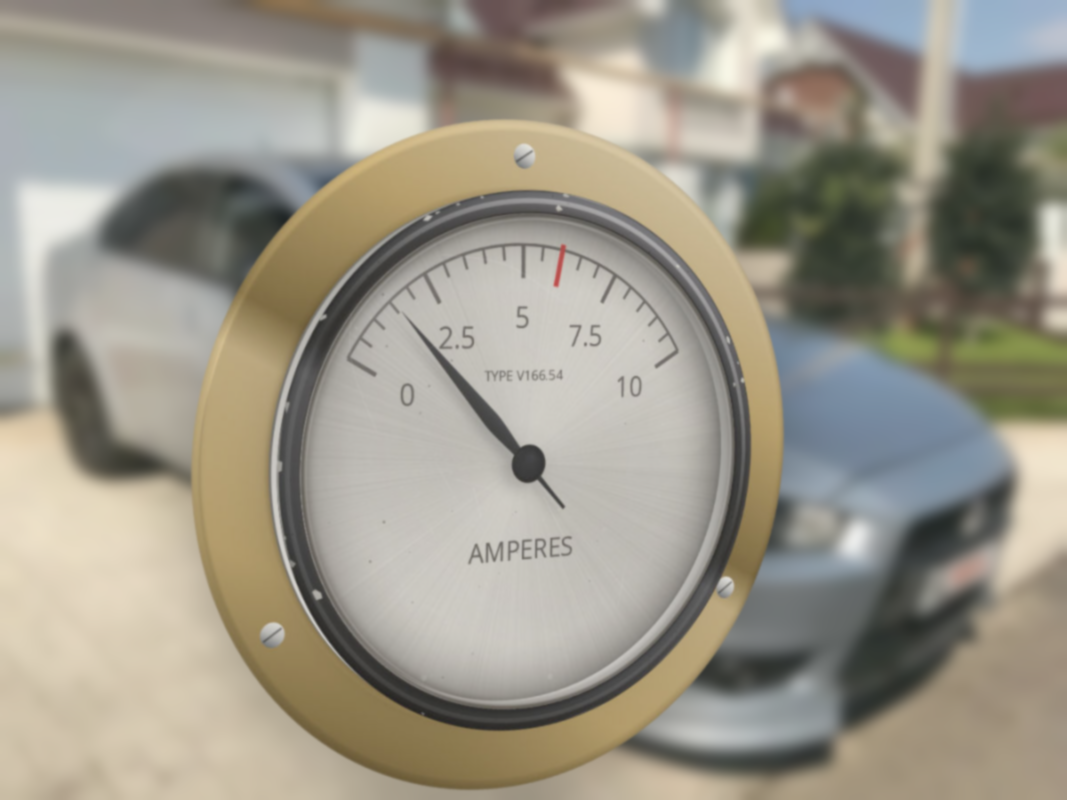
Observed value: A 1.5
